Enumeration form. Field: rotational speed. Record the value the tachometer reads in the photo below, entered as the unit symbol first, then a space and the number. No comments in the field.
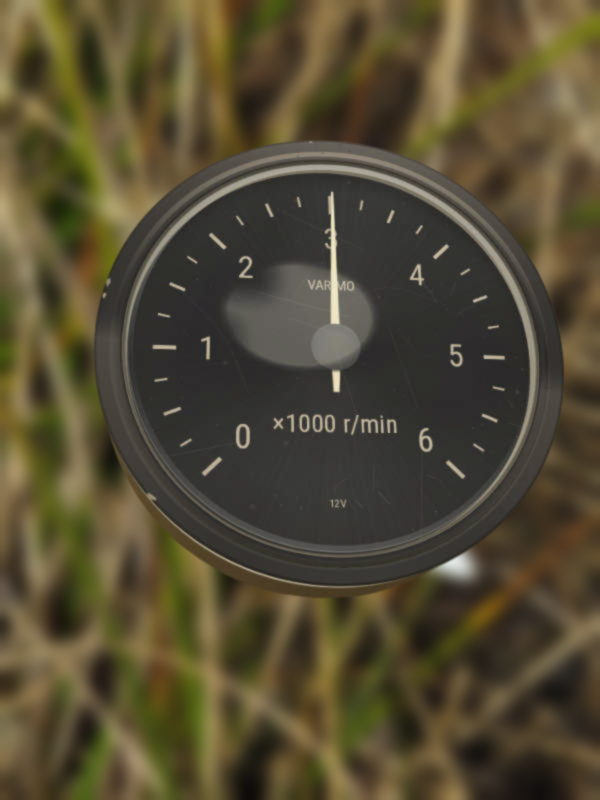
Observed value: rpm 3000
